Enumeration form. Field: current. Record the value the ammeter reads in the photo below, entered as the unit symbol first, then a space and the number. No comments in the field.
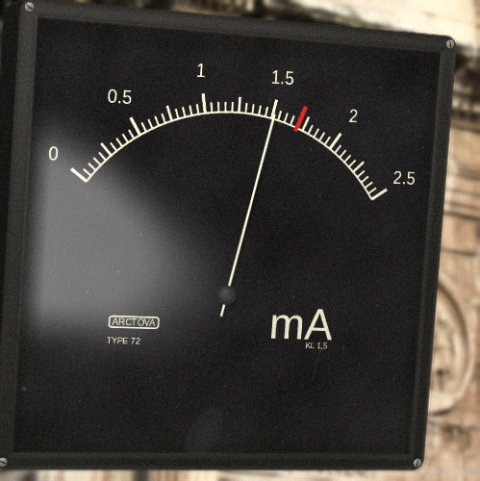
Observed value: mA 1.5
